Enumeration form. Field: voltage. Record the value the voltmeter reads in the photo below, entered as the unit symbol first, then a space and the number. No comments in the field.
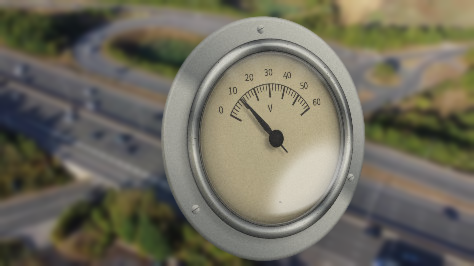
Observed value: V 10
